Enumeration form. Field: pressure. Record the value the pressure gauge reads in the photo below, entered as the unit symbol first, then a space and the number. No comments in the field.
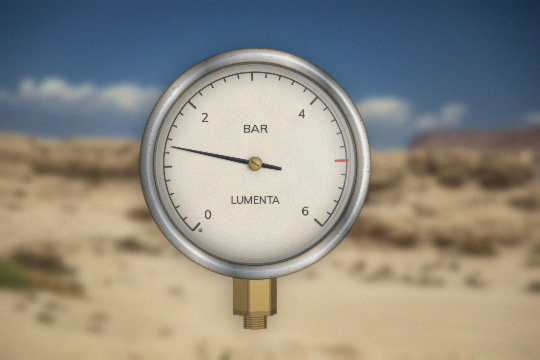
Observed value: bar 1.3
